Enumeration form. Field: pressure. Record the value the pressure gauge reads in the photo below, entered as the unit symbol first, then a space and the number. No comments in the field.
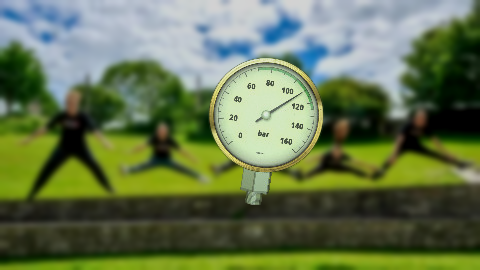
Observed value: bar 110
